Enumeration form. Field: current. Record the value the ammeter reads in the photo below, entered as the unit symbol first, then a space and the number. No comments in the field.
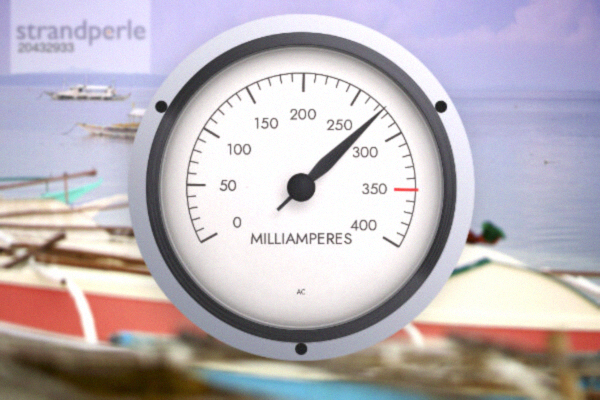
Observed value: mA 275
